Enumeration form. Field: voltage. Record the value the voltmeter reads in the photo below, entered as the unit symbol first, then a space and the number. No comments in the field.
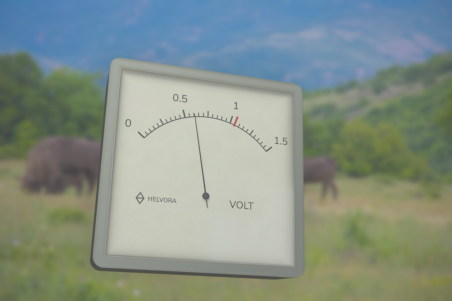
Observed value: V 0.6
